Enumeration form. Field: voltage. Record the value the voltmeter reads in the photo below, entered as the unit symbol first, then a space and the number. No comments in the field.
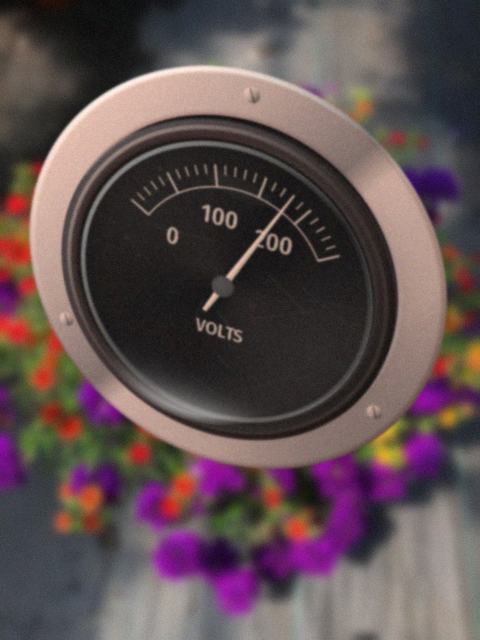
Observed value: V 180
